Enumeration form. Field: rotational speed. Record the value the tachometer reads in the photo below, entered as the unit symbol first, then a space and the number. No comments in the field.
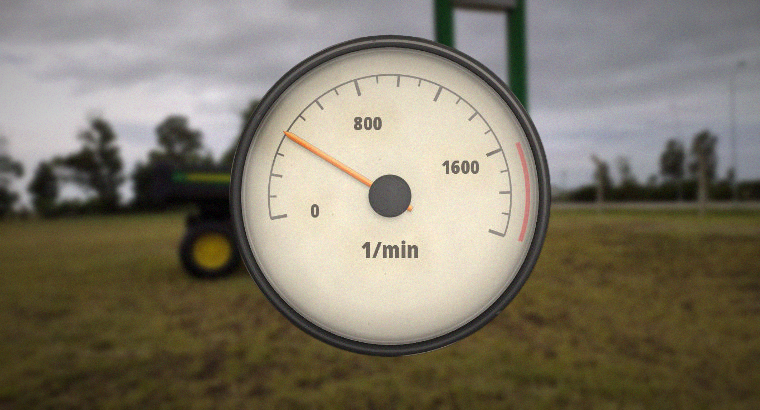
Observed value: rpm 400
